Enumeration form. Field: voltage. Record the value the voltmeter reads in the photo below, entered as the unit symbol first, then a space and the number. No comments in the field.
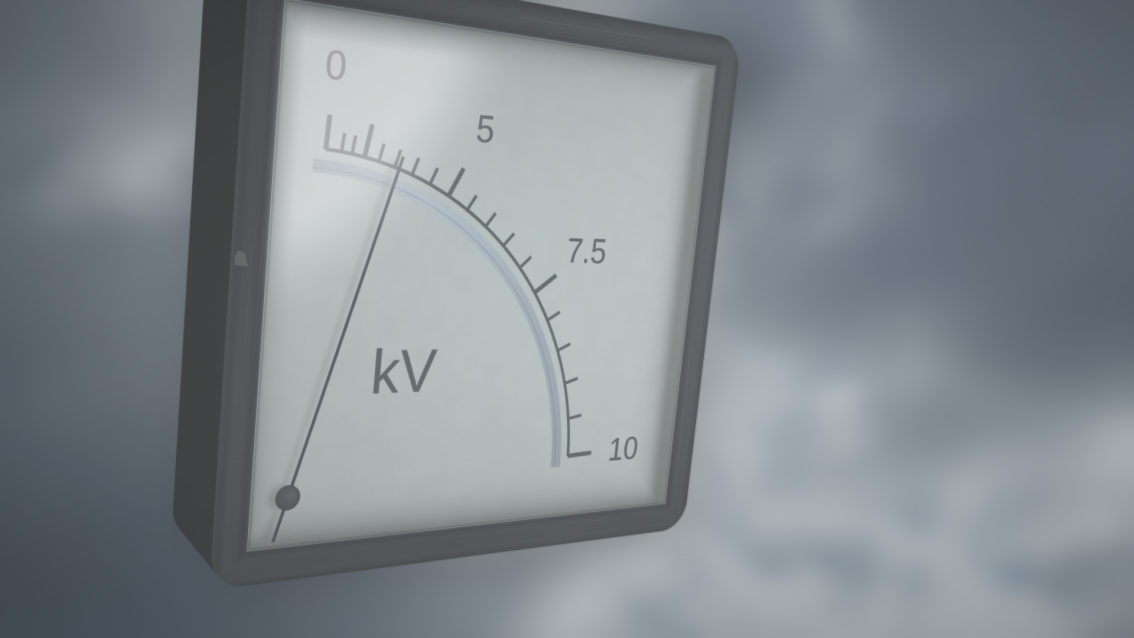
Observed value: kV 3.5
